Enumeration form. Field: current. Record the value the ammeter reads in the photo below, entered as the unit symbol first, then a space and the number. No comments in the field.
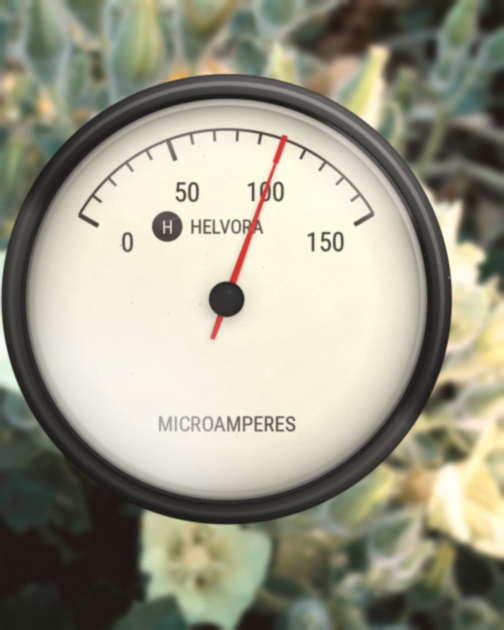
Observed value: µA 100
